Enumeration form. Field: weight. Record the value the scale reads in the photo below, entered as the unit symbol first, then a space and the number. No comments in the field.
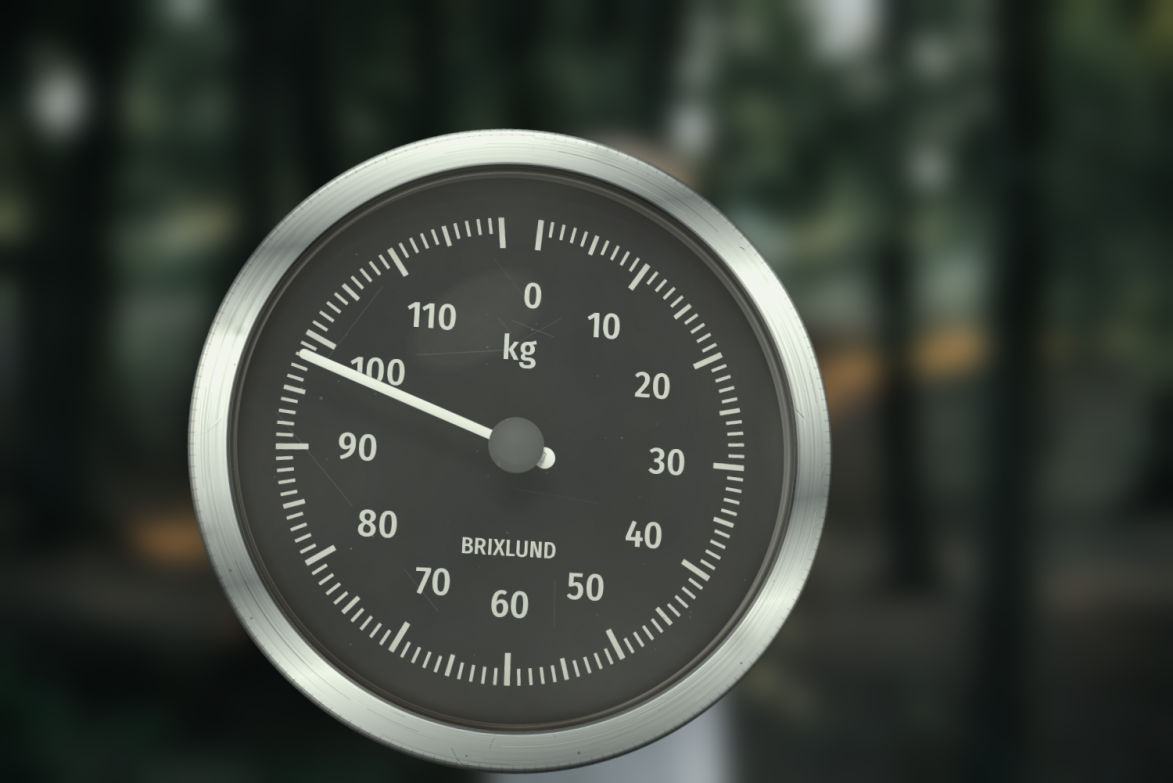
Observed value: kg 98
